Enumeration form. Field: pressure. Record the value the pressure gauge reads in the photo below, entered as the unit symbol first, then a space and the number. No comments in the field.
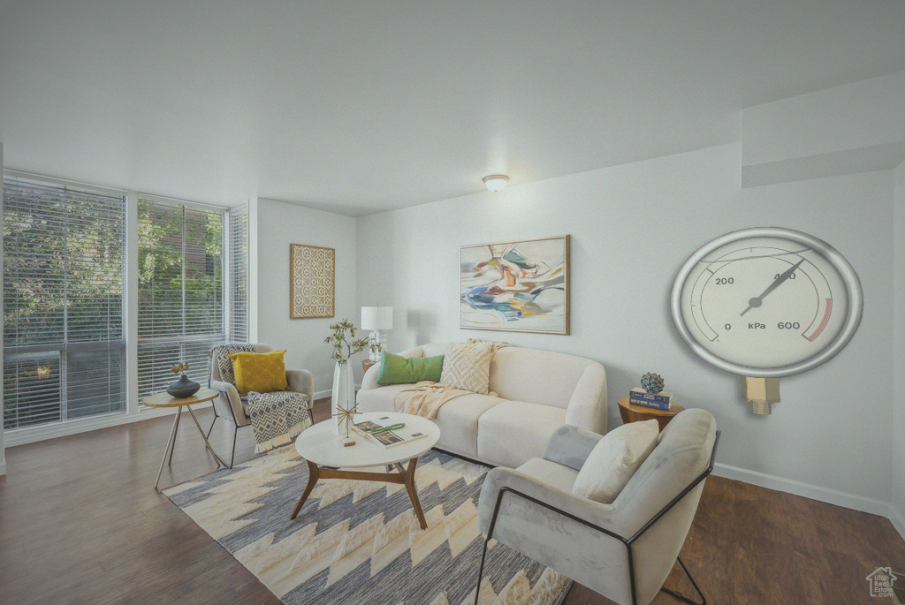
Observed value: kPa 400
